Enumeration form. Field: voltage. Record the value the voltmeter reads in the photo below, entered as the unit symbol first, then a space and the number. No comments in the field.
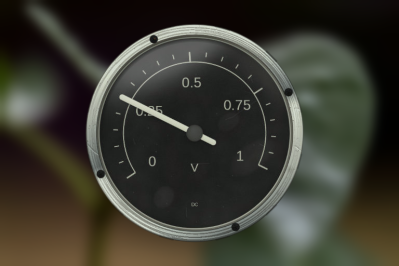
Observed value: V 0.25
